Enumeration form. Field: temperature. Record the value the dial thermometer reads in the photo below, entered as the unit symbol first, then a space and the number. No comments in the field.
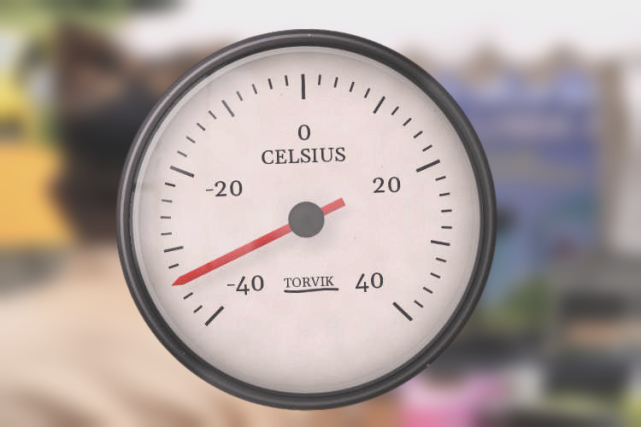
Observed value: °C -34
